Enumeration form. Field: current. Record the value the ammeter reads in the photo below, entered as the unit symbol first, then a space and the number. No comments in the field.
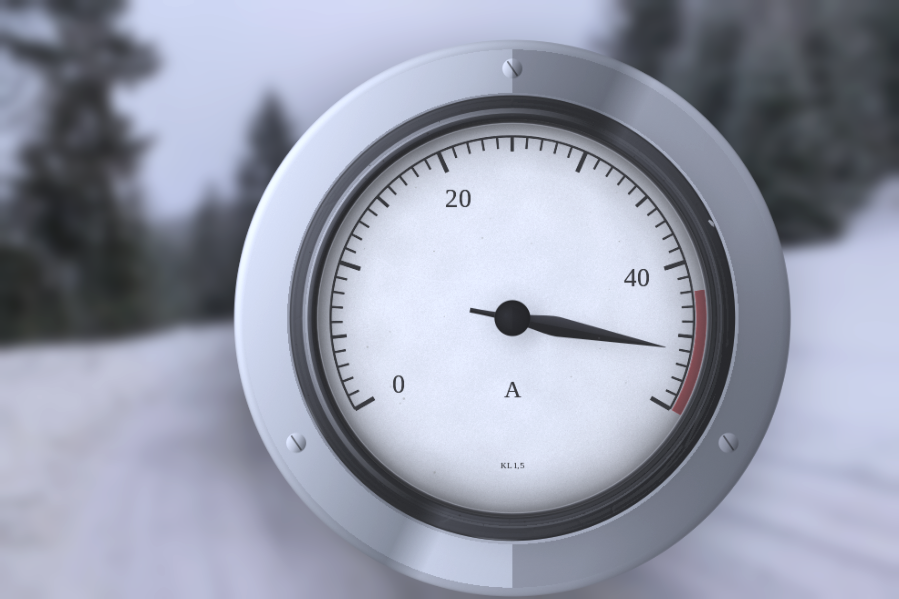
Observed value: A 46
